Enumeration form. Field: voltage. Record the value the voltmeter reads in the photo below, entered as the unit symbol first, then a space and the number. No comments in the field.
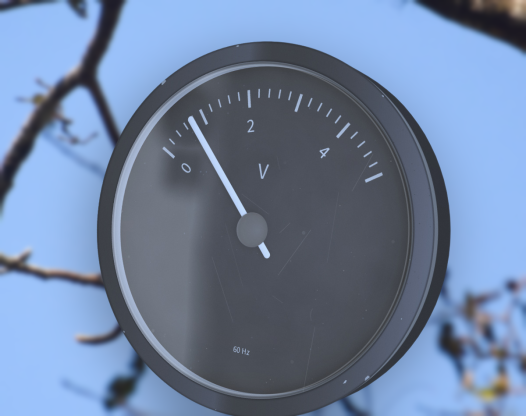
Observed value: V 0.8
